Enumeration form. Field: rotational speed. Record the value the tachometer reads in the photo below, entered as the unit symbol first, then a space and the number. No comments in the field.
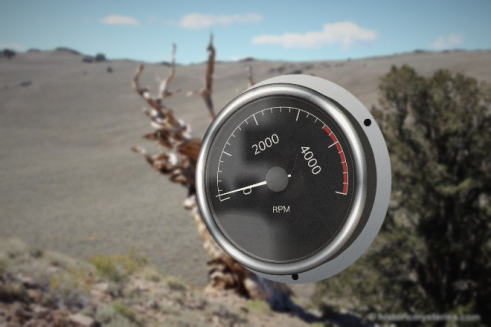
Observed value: rpm 100
